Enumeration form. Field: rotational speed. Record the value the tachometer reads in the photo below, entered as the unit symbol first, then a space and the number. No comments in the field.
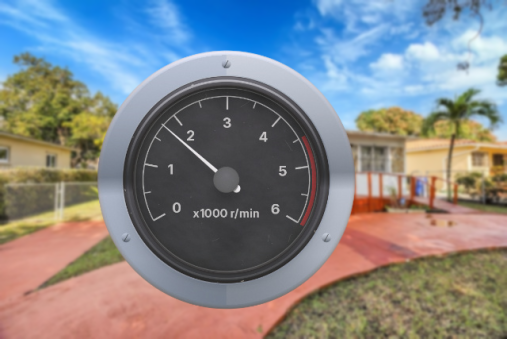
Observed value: rpm 1750
